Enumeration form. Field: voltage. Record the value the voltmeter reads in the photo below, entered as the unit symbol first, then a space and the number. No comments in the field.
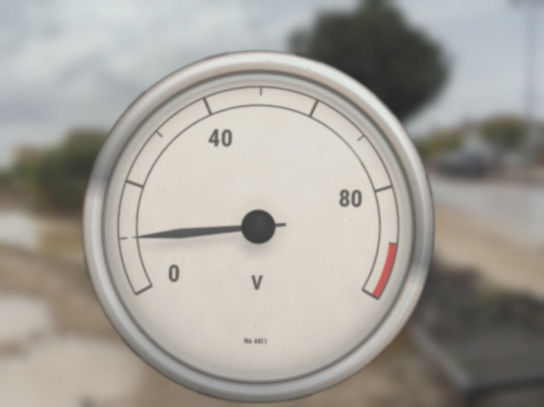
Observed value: V 10
